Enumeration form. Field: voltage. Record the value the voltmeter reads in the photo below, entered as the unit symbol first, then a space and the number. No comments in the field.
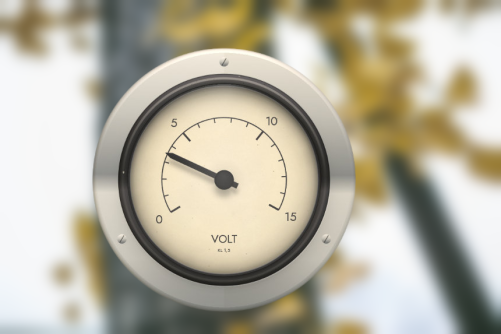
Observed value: V 3.5
